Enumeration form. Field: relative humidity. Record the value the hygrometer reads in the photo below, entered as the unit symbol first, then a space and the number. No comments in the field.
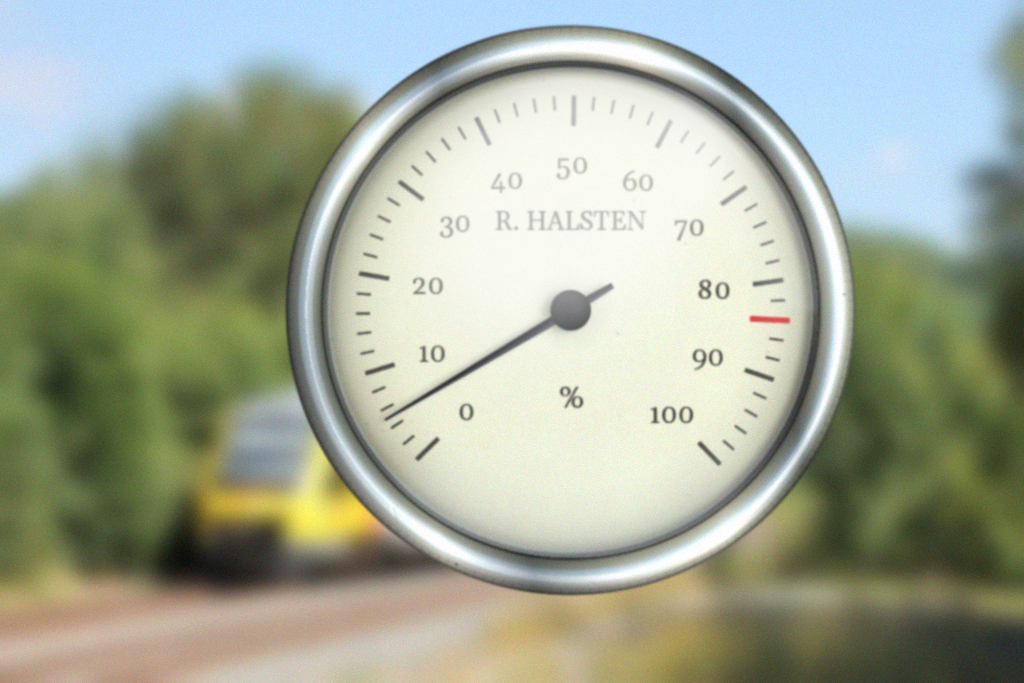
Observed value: % 5
